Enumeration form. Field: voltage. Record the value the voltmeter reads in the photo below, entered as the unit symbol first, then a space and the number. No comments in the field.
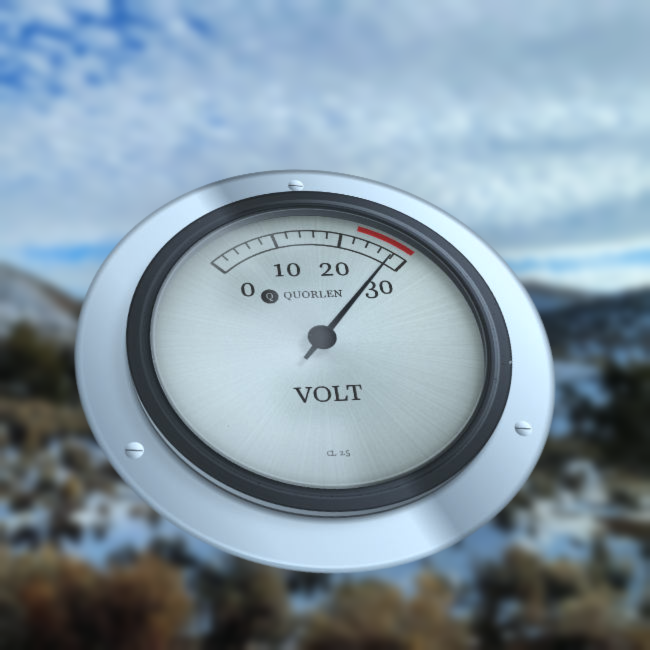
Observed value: V 28
